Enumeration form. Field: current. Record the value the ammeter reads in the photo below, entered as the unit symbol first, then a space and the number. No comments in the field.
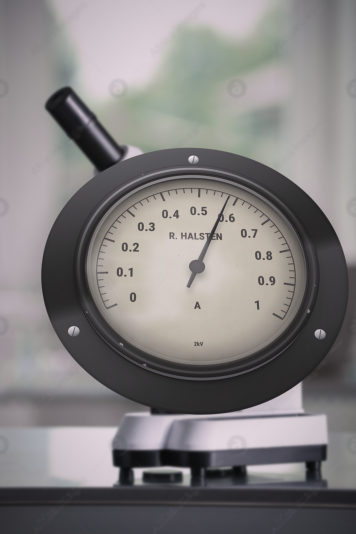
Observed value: A 0.58
